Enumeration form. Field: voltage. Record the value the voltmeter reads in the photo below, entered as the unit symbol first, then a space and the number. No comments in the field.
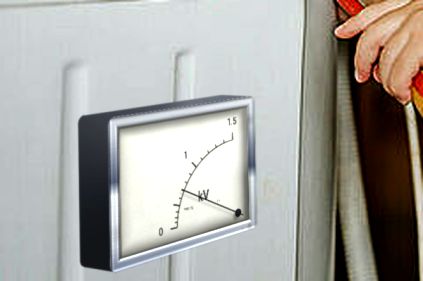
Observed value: kV 0.7
